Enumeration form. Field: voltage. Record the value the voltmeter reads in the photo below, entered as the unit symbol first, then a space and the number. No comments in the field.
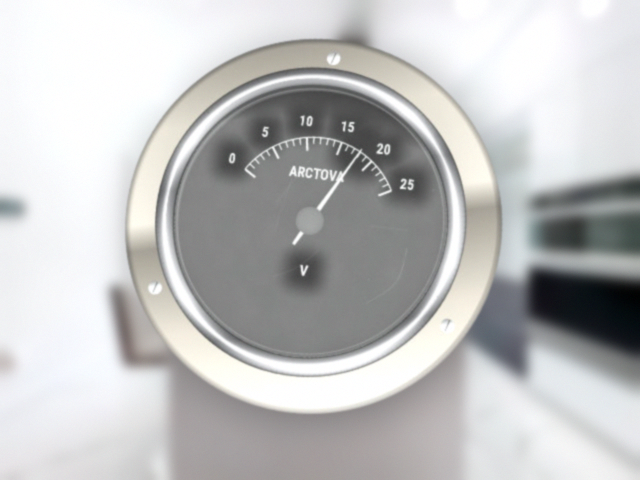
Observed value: V 18
